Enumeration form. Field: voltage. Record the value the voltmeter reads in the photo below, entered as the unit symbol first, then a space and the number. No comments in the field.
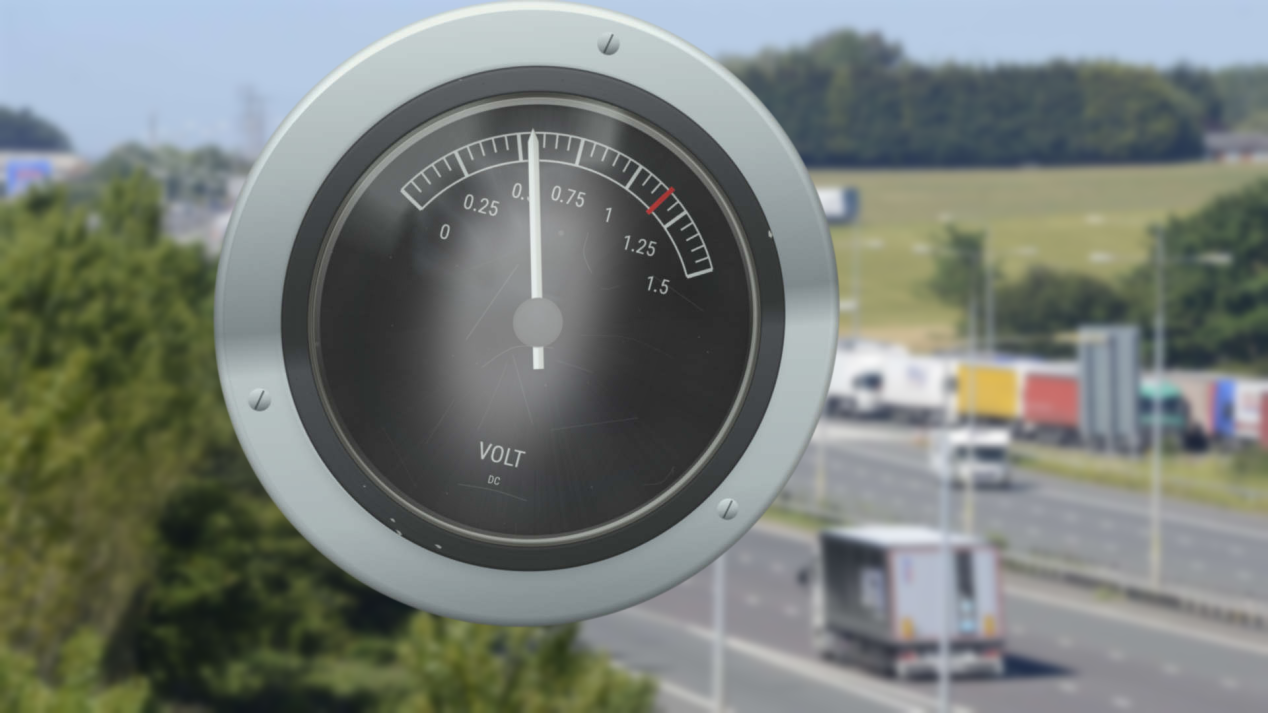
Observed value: V 0.55
